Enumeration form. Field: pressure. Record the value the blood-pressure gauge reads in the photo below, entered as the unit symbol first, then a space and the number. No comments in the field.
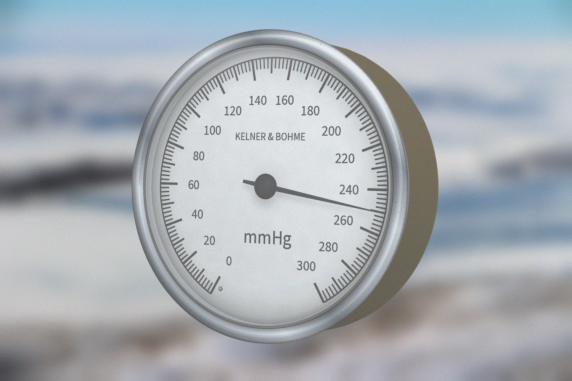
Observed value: mmHg 250
